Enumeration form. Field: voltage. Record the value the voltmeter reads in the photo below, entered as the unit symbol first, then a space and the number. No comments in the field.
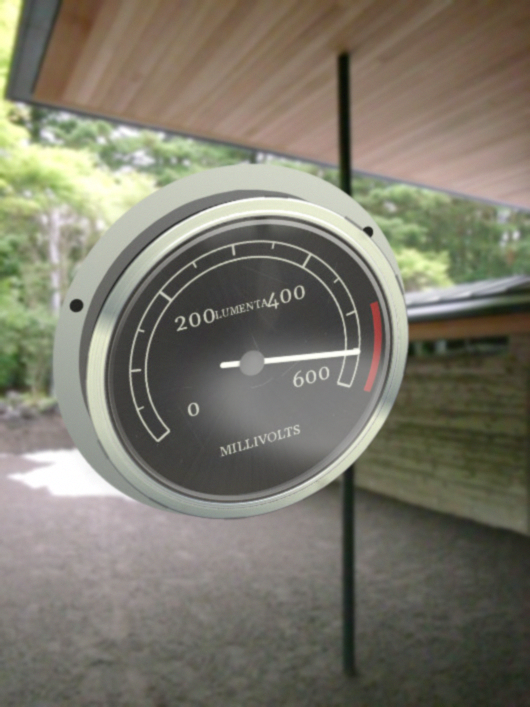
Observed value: mV 550
